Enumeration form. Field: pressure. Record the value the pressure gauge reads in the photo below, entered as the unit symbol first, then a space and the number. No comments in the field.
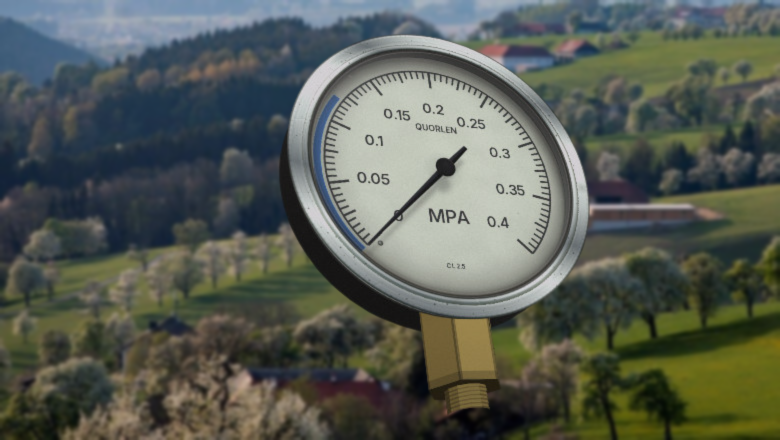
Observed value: MPa 0
